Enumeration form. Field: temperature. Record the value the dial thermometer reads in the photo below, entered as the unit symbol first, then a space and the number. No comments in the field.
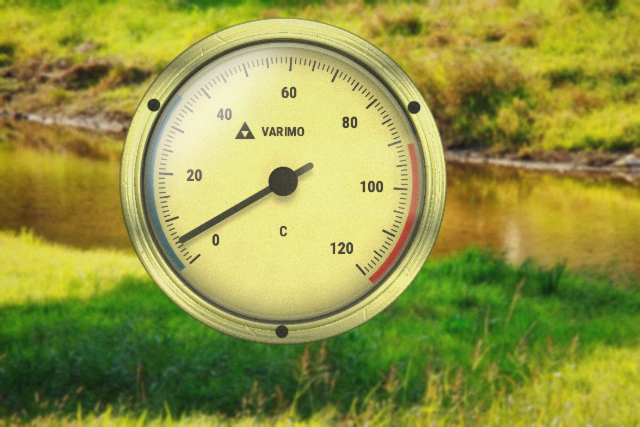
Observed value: °C 5
